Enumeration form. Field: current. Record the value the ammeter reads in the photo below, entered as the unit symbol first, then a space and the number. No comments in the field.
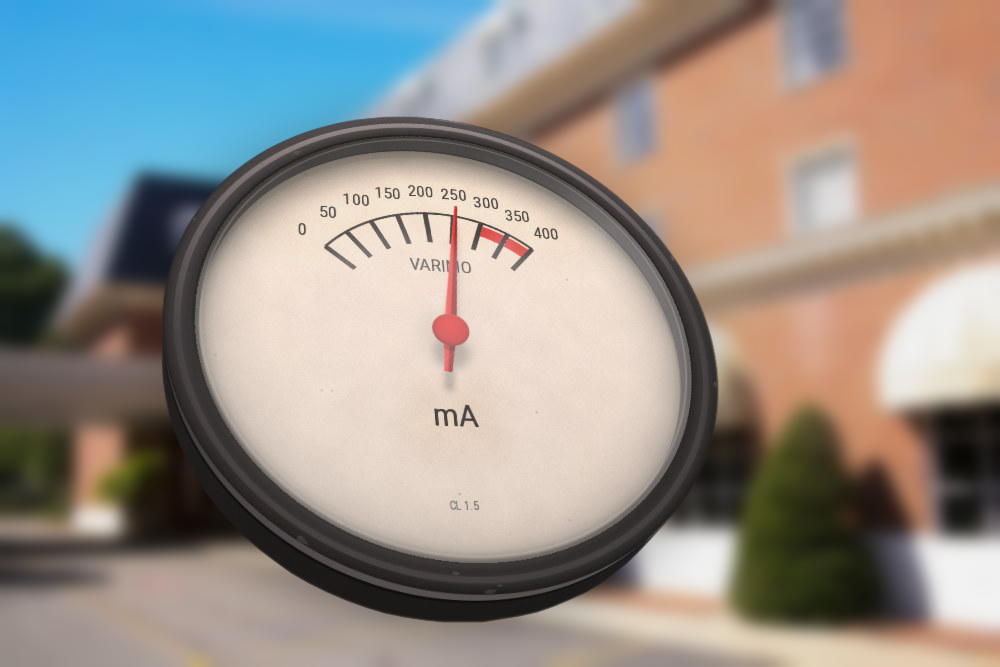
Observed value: mA 250
